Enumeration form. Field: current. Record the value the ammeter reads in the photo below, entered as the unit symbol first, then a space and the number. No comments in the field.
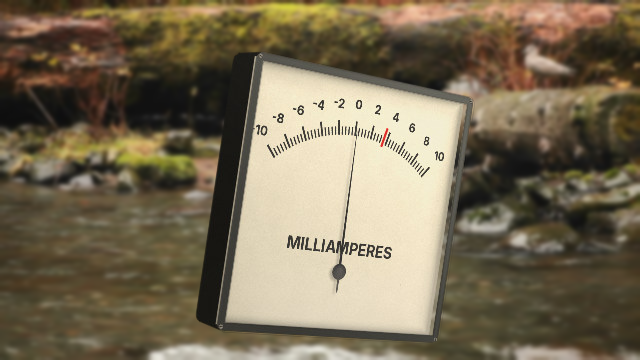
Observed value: mA 0
